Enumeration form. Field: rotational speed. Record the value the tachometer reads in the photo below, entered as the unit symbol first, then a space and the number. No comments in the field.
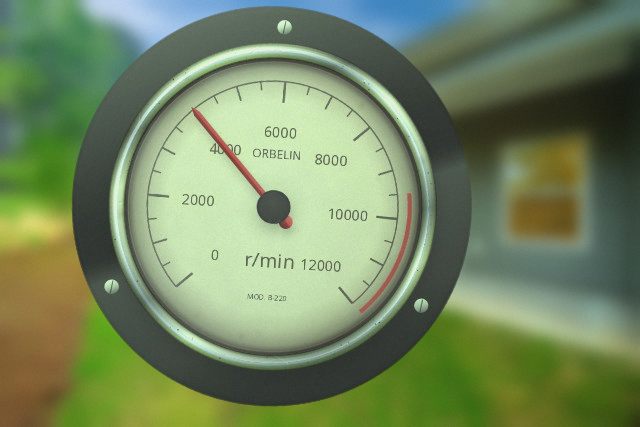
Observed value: rpm 4000
